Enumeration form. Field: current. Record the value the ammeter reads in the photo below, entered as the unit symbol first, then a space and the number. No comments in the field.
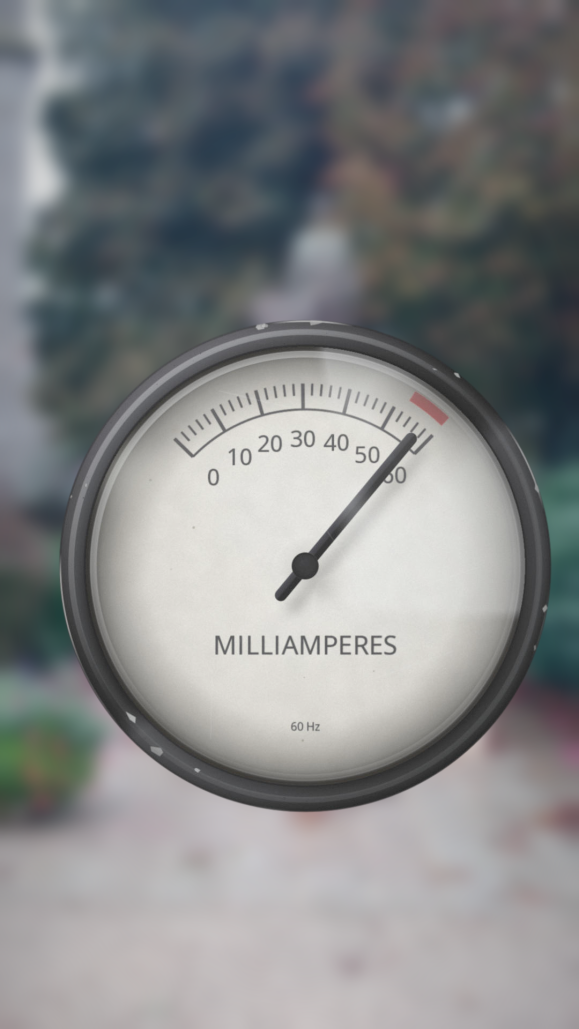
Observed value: mA 57
